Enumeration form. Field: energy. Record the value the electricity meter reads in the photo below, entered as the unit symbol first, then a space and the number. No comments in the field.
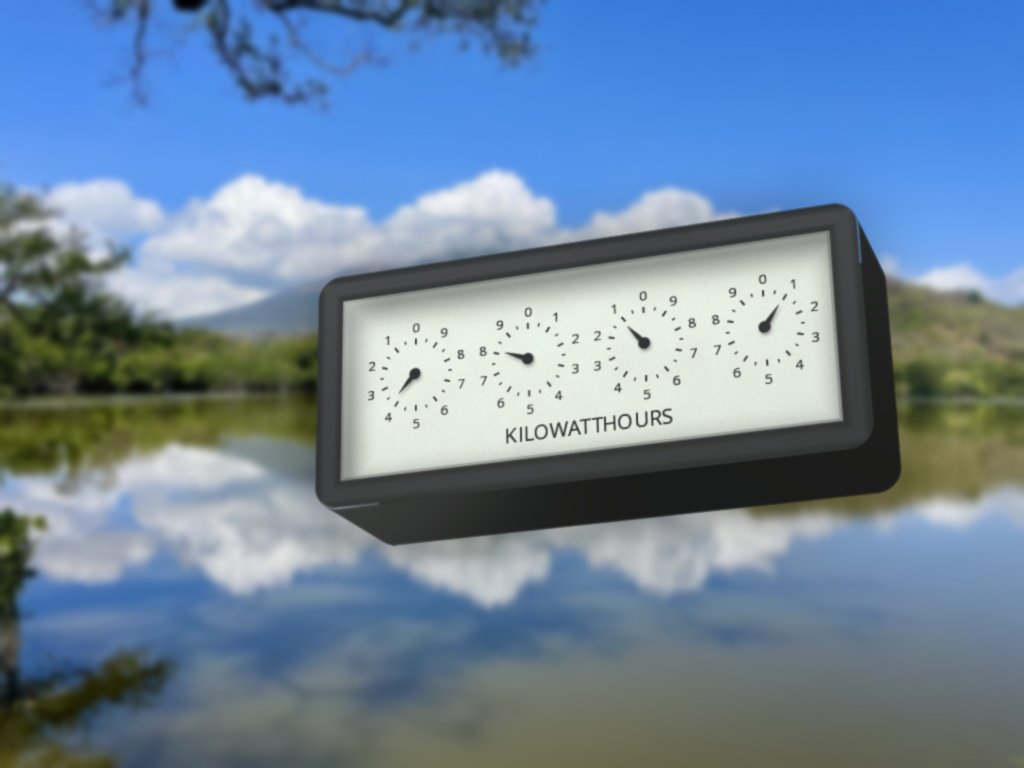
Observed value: kWh 3811
